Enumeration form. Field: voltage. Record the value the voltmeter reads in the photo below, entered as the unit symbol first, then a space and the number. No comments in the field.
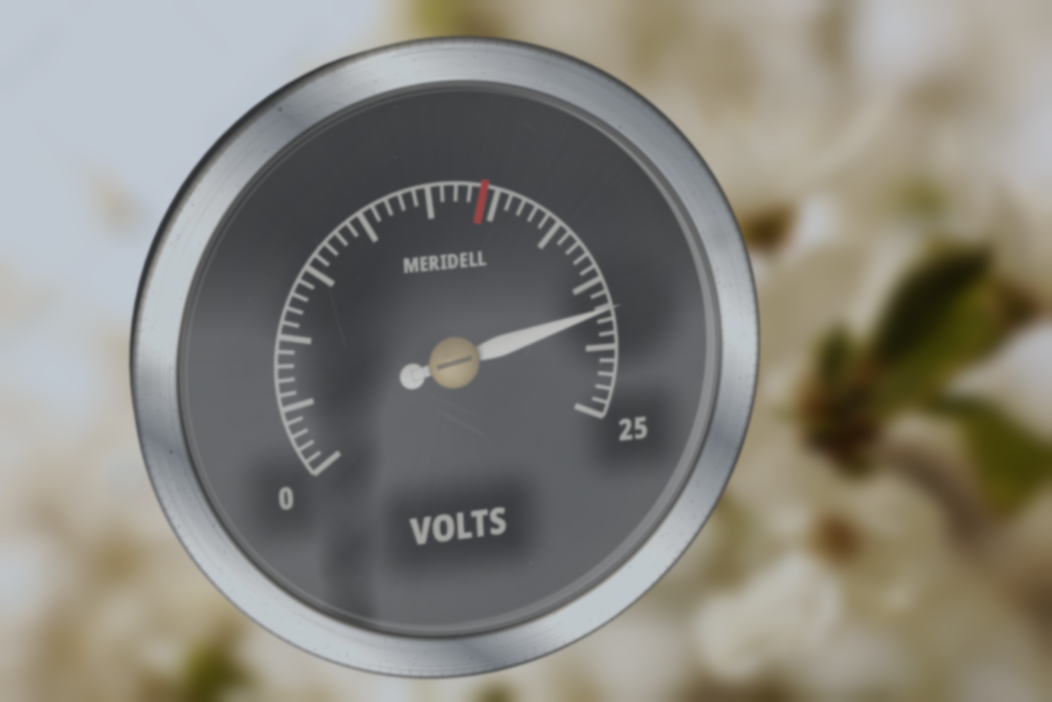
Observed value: V 21
